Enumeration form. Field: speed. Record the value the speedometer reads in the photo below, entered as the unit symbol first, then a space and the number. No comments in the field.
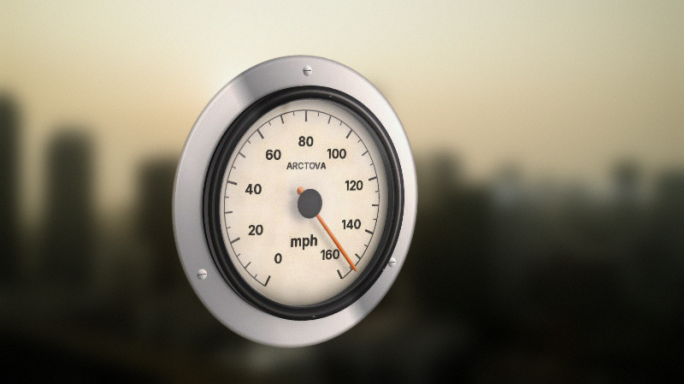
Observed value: mph 155
